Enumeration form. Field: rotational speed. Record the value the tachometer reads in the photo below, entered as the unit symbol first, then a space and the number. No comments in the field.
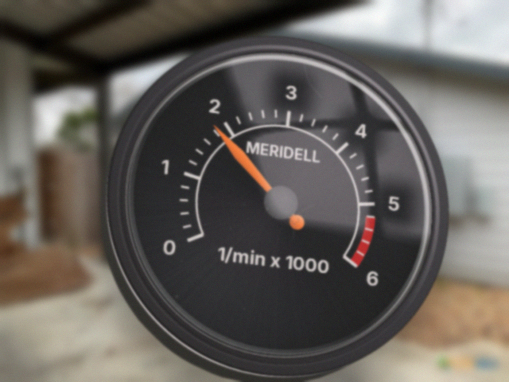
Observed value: rpm 1800
